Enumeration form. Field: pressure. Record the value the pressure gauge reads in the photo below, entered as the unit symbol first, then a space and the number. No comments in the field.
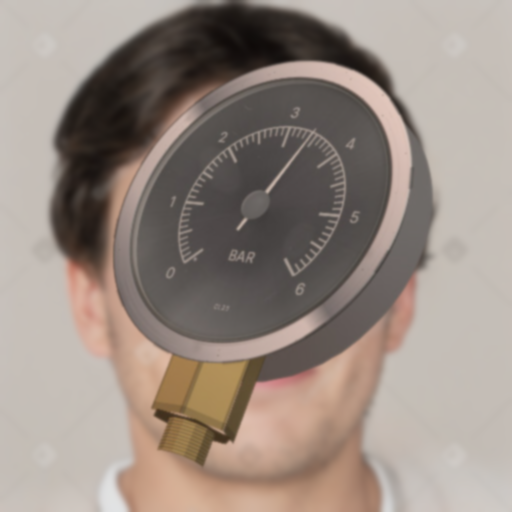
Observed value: bar 3.5
